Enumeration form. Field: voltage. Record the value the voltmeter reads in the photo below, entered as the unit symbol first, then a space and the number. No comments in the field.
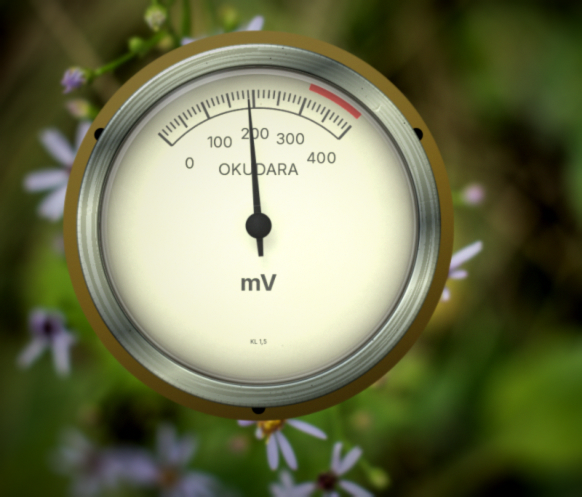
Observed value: mV 190
